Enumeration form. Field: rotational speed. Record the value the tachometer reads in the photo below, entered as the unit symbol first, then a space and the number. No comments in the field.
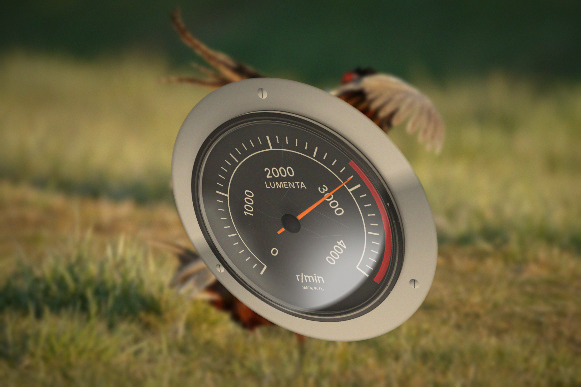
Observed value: rpm 2900
